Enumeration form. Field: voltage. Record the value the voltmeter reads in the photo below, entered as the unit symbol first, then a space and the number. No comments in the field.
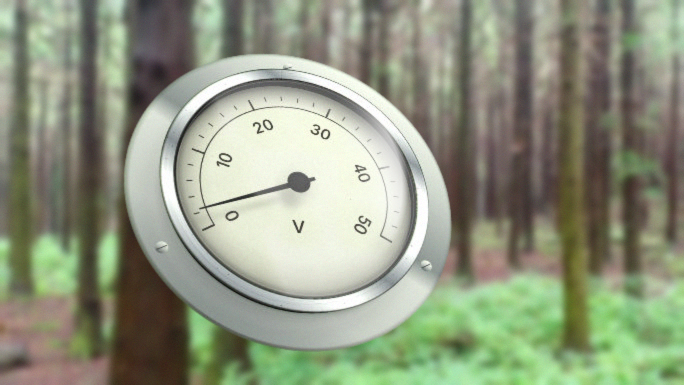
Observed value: V 2
